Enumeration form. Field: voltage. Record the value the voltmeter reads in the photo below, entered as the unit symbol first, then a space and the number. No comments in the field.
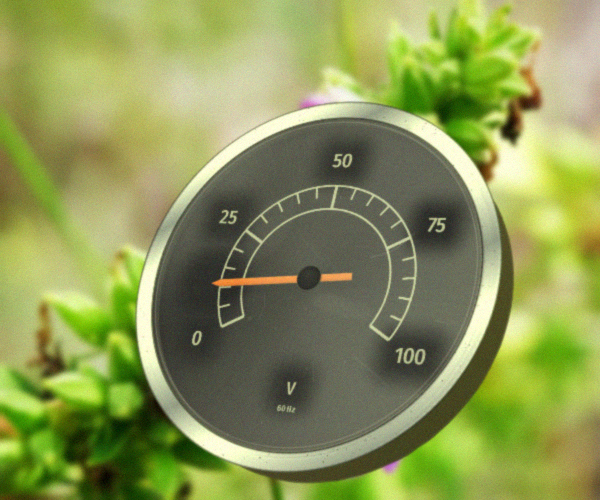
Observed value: V 10
